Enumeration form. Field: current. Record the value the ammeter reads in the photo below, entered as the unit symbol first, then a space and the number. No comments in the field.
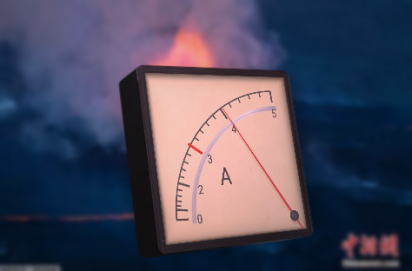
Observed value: A 4
